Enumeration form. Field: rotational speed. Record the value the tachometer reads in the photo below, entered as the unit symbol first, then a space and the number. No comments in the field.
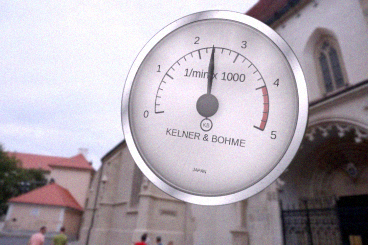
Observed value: rpm 2400
